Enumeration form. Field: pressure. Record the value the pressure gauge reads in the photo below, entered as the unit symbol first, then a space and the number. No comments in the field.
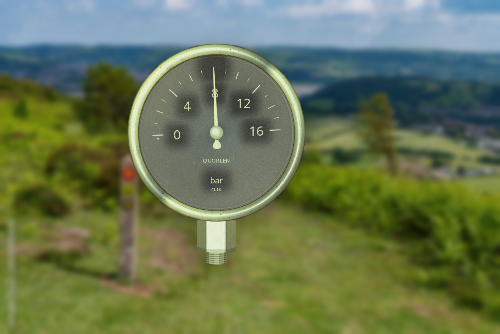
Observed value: bar 8
